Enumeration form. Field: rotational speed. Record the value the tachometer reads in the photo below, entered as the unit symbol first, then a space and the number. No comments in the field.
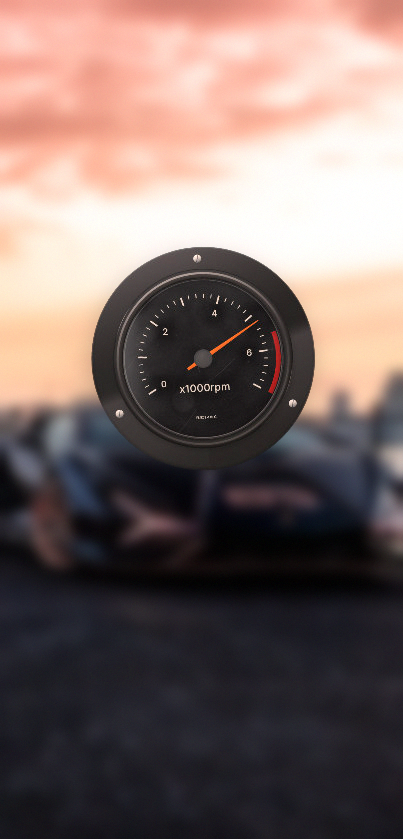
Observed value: rpm 5200
